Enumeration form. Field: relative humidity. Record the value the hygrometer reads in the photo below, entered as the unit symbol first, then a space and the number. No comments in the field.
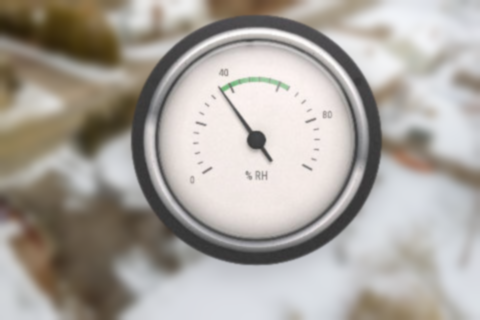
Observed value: % 36
